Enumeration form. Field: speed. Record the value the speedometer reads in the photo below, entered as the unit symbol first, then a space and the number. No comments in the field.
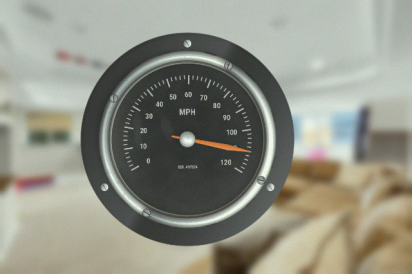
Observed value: mph 110
